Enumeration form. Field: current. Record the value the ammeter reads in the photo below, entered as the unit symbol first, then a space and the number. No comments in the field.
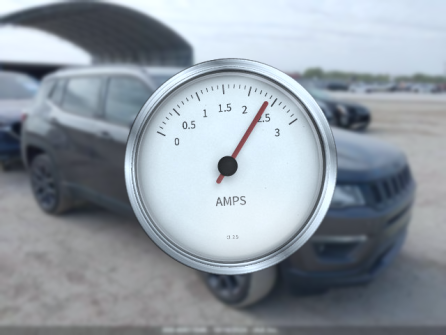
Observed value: A 2.4
